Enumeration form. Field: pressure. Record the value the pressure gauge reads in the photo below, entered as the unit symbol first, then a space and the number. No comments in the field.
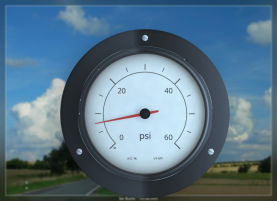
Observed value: psi 7.5
